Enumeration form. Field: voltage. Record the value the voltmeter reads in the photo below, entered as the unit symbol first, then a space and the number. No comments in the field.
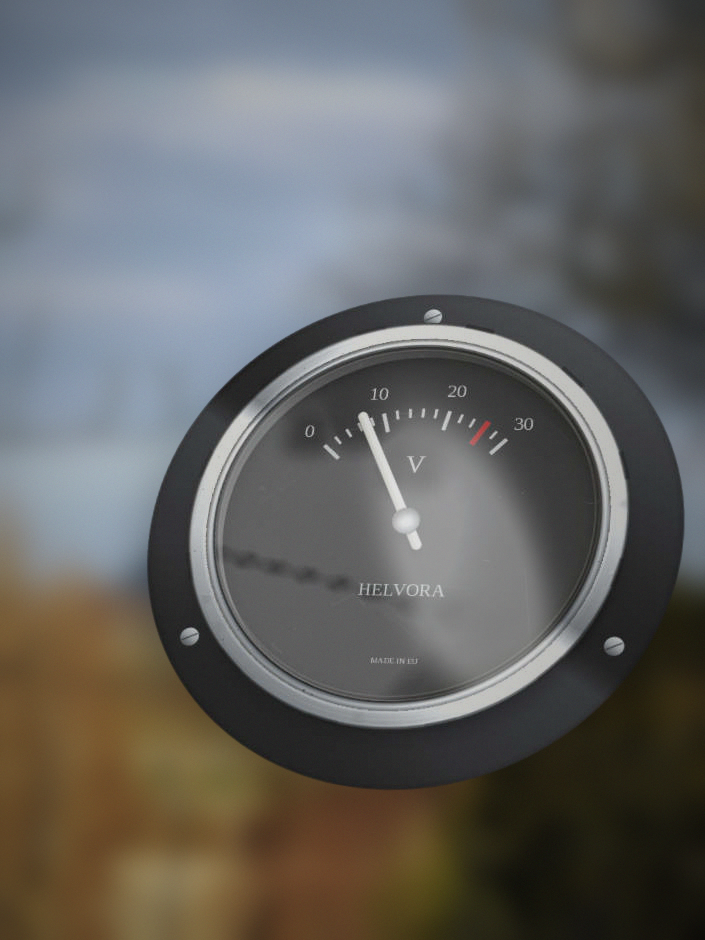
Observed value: V 7
